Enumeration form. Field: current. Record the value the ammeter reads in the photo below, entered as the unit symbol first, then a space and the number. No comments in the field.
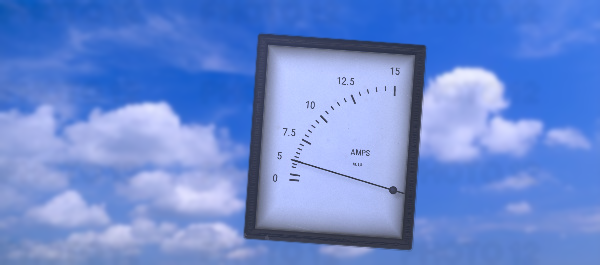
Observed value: A 5
